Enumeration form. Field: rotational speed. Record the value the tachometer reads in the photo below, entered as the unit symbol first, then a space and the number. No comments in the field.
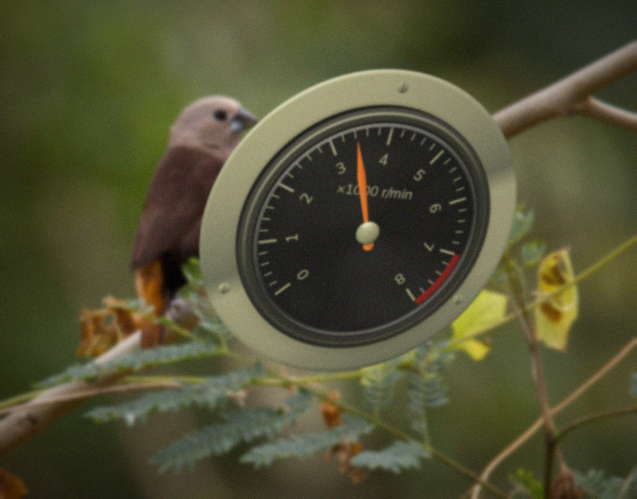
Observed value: rpm 3400
